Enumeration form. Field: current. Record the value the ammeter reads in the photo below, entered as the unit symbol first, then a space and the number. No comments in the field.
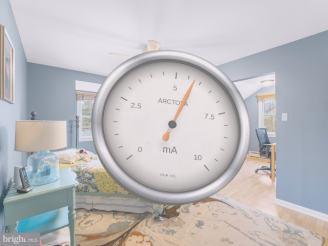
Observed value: mA 5.75
